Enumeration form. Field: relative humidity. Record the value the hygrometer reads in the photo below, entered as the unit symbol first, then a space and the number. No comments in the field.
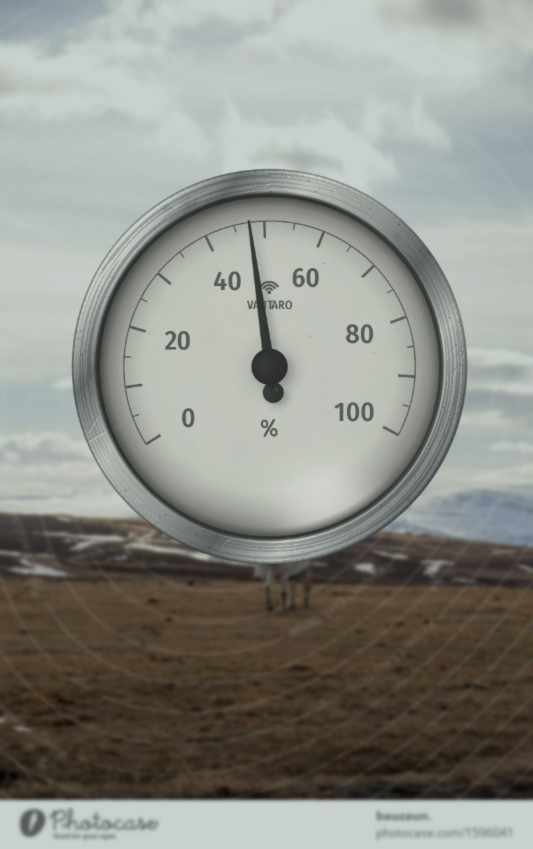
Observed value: % 47.5
